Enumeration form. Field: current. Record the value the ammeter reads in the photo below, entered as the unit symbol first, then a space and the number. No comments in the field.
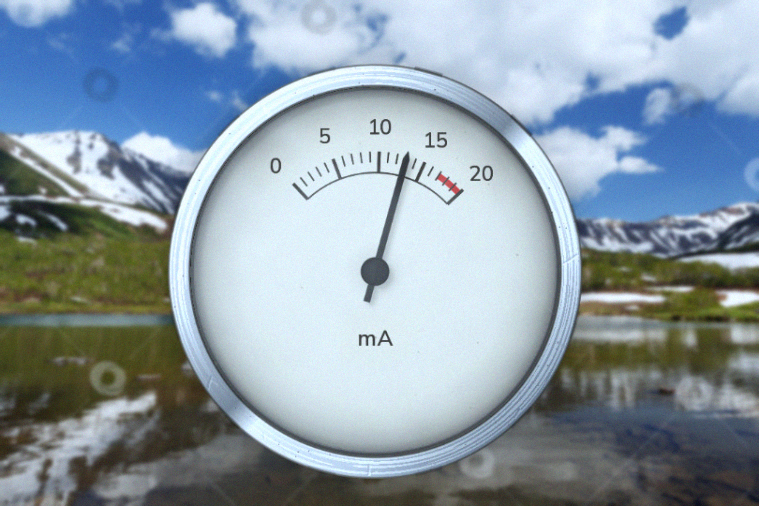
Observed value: mA 13
